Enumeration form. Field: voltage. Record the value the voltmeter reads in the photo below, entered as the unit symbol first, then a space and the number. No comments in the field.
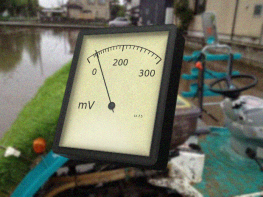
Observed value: mV 100
